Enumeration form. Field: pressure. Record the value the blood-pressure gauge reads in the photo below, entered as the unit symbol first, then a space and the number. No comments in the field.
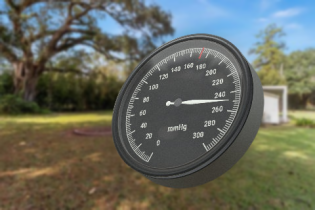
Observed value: mmHg 250
